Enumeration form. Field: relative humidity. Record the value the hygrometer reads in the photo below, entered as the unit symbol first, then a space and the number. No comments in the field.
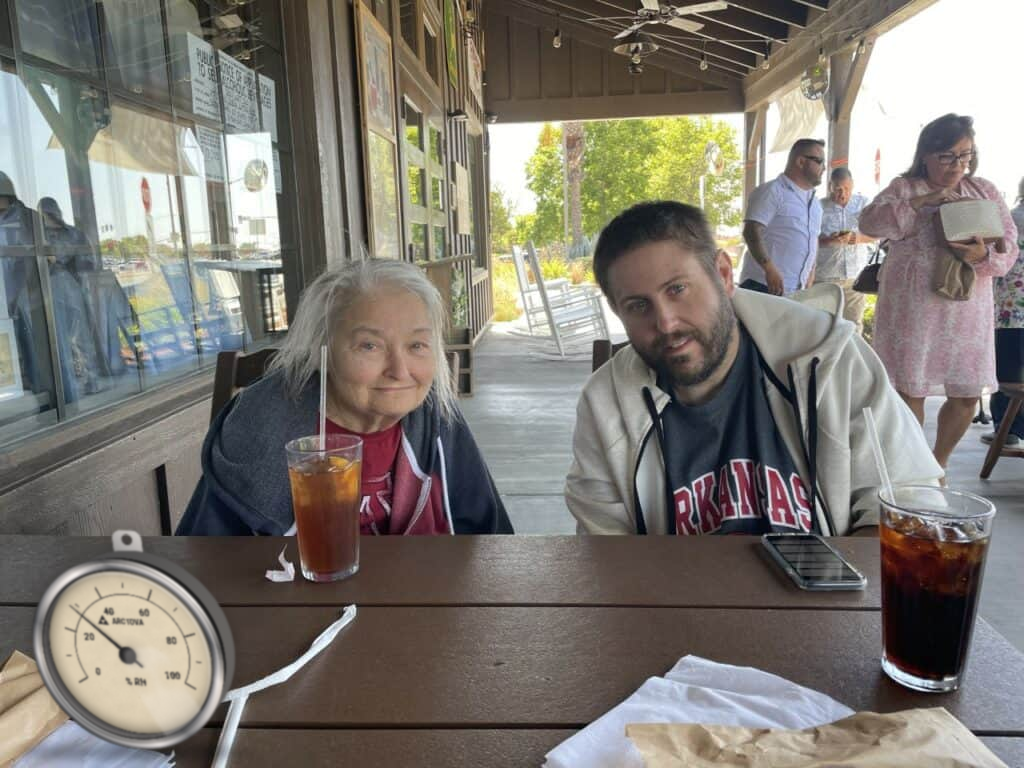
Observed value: % 30
